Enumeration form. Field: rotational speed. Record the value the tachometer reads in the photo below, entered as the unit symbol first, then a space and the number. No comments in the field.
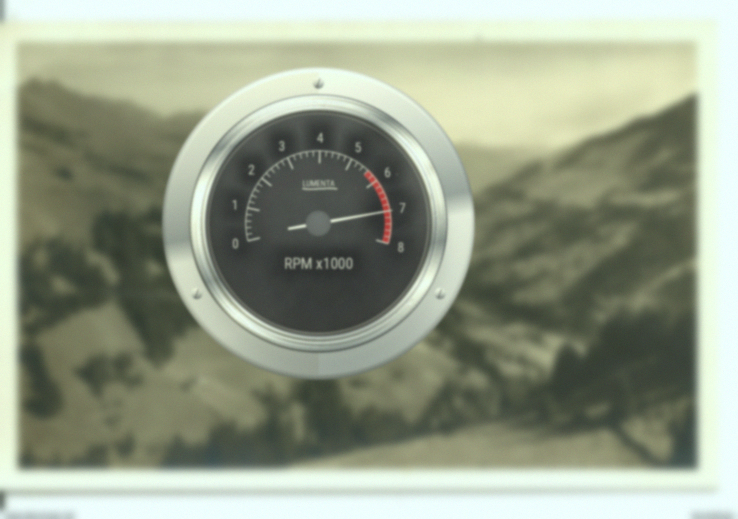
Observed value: rpm 7000
